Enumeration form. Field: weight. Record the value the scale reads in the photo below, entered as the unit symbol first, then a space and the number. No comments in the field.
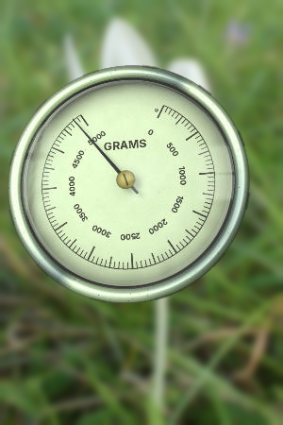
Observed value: g 4900
